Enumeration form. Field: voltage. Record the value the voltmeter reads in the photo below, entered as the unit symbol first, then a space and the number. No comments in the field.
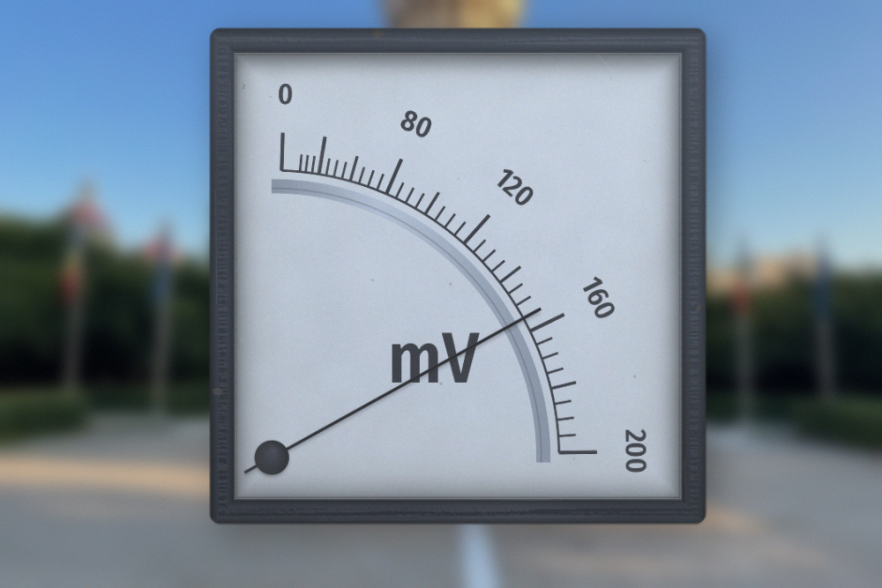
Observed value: mV 155
